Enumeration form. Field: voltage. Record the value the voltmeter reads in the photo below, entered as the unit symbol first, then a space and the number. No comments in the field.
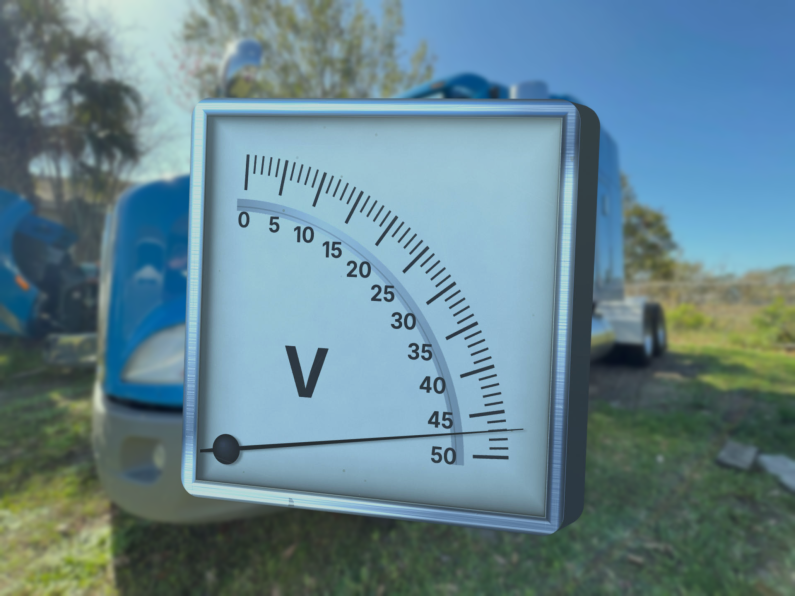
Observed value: V 47
